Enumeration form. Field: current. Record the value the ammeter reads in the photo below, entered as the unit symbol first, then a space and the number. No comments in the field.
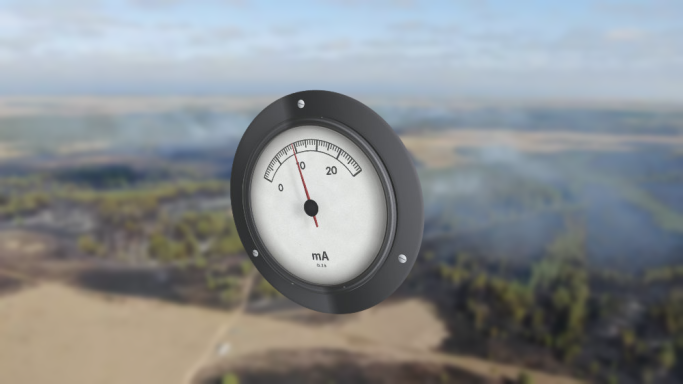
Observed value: mA 10
